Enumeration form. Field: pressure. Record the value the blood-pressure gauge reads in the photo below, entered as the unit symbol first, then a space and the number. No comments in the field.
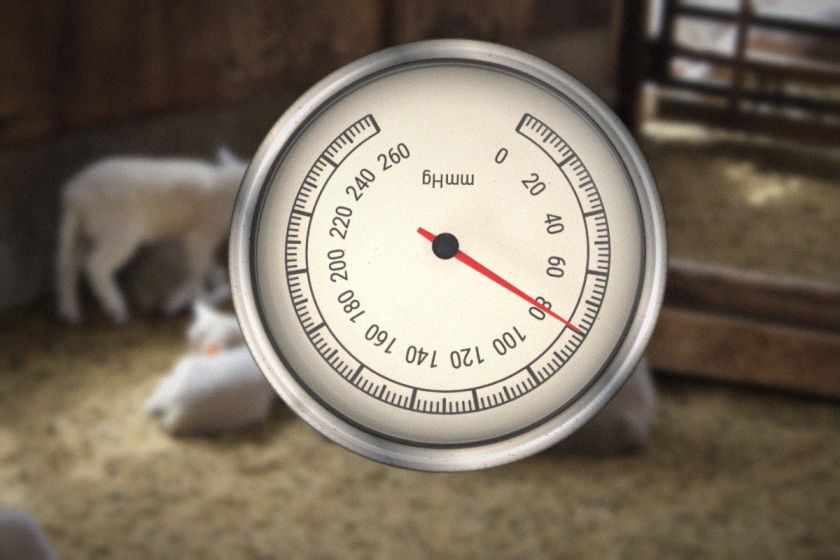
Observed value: mmHg 80
